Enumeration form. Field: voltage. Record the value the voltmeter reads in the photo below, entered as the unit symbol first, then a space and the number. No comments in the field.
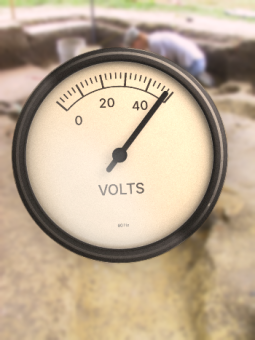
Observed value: V 48
